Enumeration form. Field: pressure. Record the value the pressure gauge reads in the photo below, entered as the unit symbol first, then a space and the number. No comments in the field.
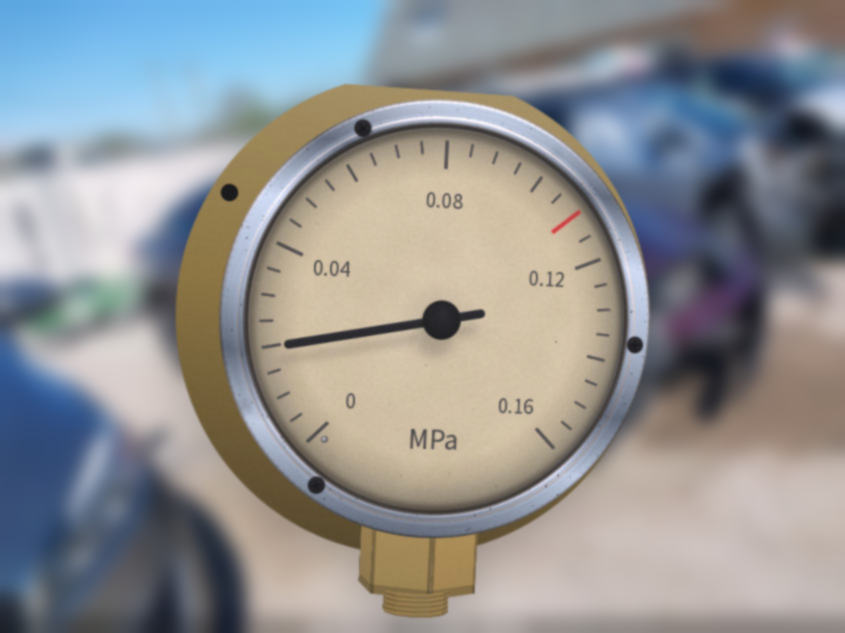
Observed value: MPa 0.02
